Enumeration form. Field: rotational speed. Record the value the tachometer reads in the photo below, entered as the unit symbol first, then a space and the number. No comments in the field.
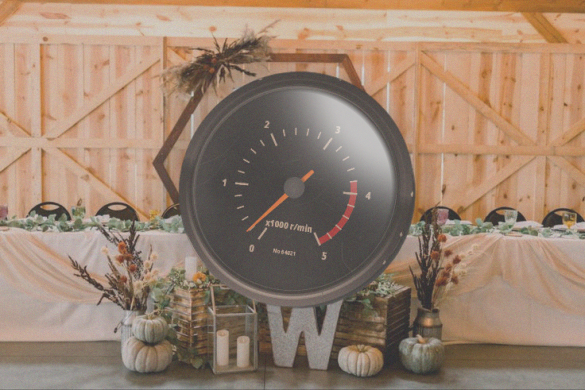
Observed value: rpm 200
